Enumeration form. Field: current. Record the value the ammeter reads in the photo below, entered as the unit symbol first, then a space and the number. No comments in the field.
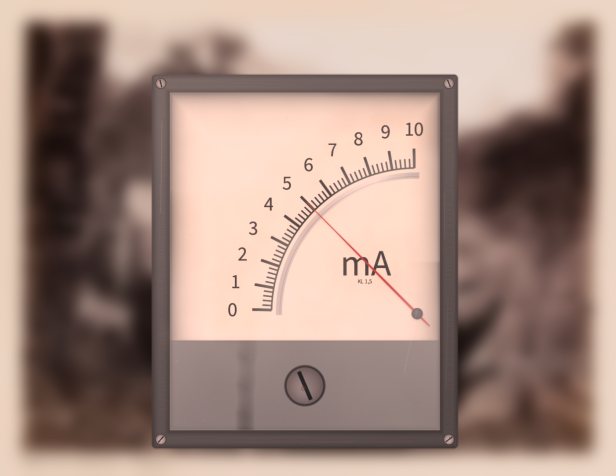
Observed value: mA 5
